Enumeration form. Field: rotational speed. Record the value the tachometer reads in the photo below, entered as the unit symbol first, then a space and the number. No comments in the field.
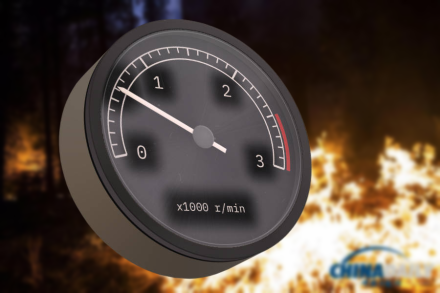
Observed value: rpm 600
